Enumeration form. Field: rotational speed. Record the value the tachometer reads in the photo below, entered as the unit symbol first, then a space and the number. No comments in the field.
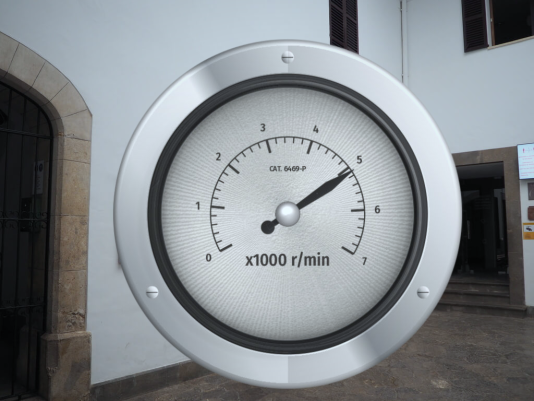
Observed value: rpm 5100
